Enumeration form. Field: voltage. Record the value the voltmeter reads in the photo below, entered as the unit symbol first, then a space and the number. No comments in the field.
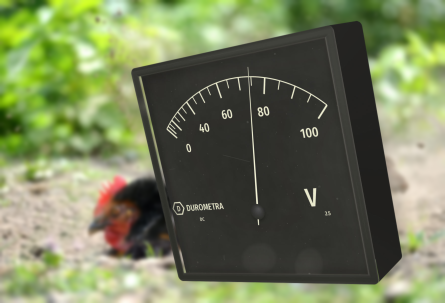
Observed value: V 75
